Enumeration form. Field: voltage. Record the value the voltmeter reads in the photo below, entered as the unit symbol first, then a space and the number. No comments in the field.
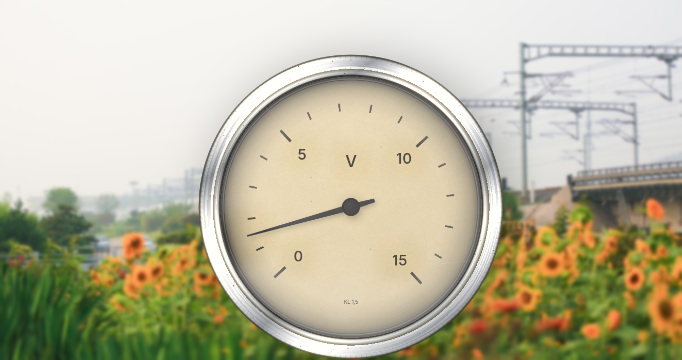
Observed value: V 1.5
